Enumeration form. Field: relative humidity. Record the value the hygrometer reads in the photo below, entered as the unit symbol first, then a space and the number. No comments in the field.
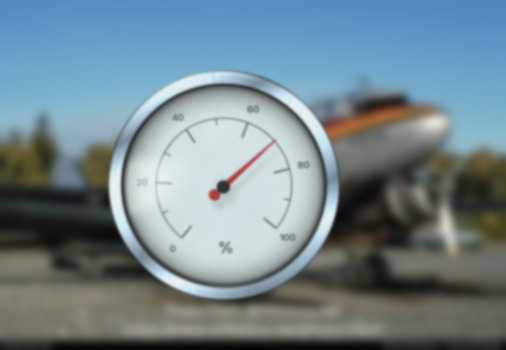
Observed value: % 70
